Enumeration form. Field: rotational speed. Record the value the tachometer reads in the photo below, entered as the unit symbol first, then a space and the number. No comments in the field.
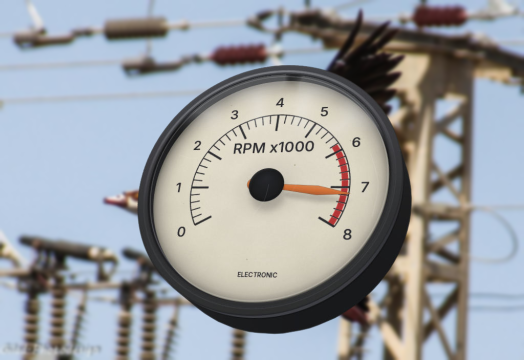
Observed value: rpm 7200
